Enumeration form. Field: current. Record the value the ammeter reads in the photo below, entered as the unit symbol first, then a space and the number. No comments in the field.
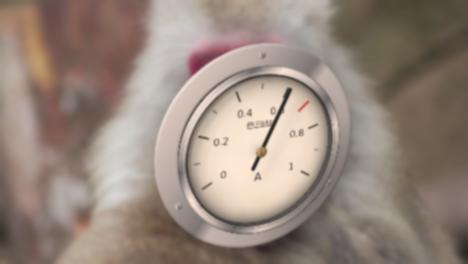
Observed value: A 0.6
